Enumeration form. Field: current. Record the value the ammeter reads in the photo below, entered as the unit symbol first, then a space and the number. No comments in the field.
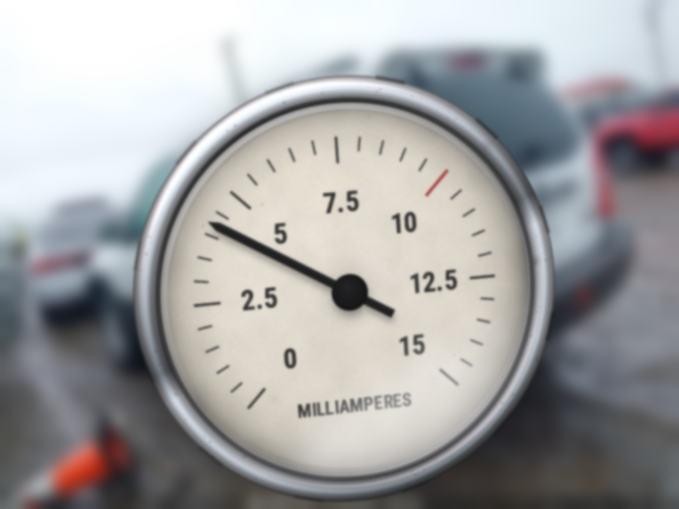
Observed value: mA 4.25
